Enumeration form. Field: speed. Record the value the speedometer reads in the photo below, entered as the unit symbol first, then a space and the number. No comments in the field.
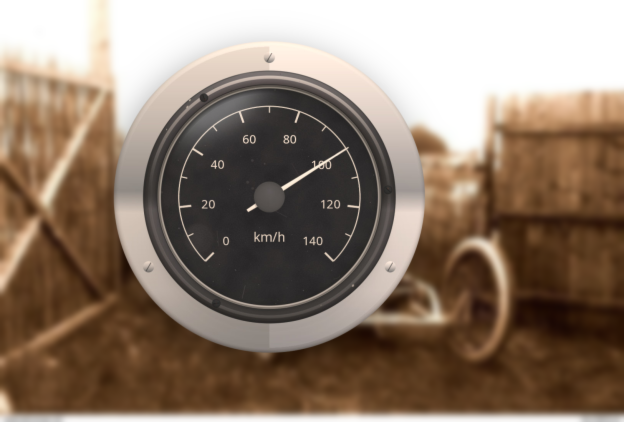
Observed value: km/h 100
